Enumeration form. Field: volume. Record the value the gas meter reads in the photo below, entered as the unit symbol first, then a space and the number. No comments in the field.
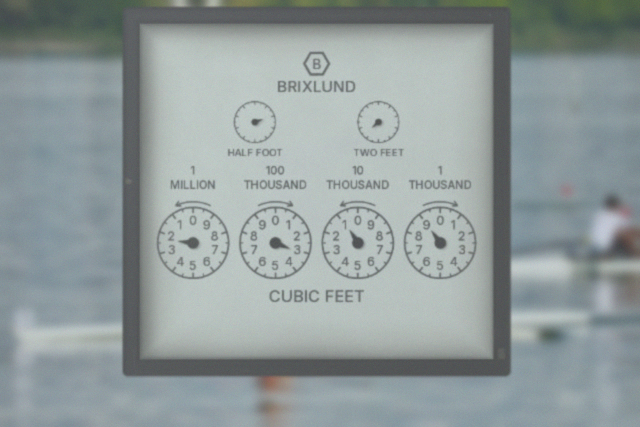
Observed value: ft³ 230900
